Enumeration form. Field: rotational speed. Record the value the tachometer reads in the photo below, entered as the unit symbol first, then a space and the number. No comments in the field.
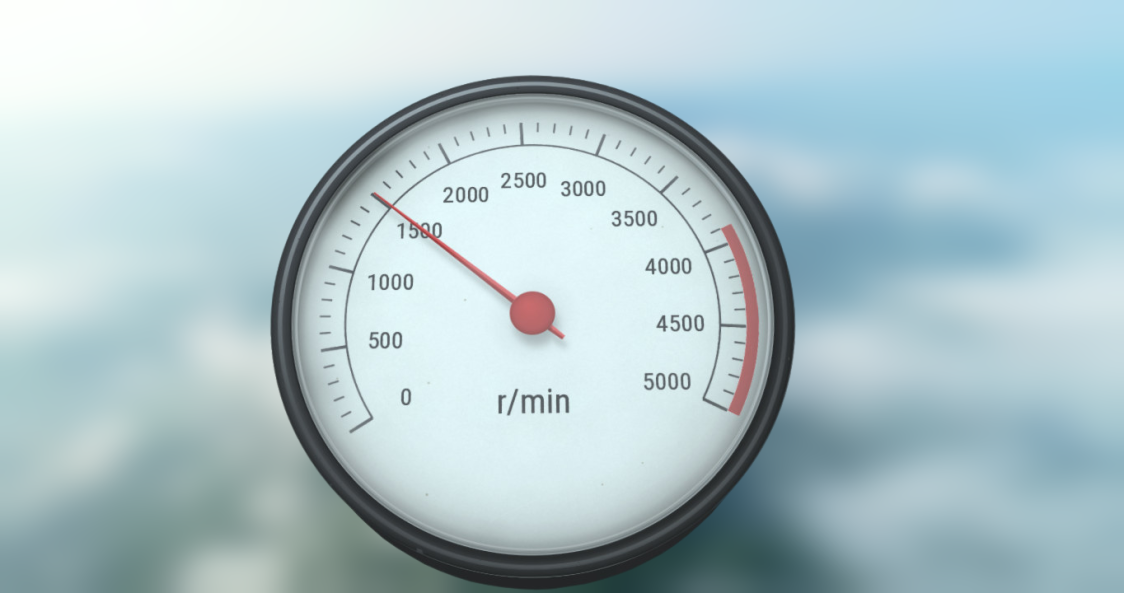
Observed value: rpm 1500
